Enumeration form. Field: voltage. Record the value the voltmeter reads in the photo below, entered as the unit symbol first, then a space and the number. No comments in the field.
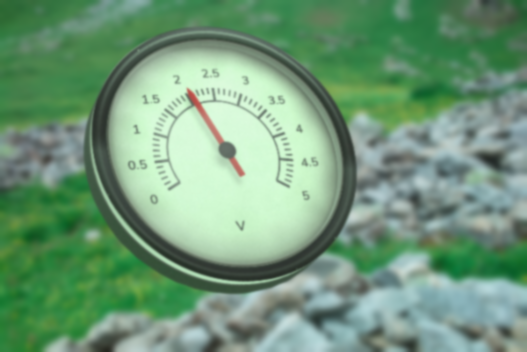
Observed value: V 2
